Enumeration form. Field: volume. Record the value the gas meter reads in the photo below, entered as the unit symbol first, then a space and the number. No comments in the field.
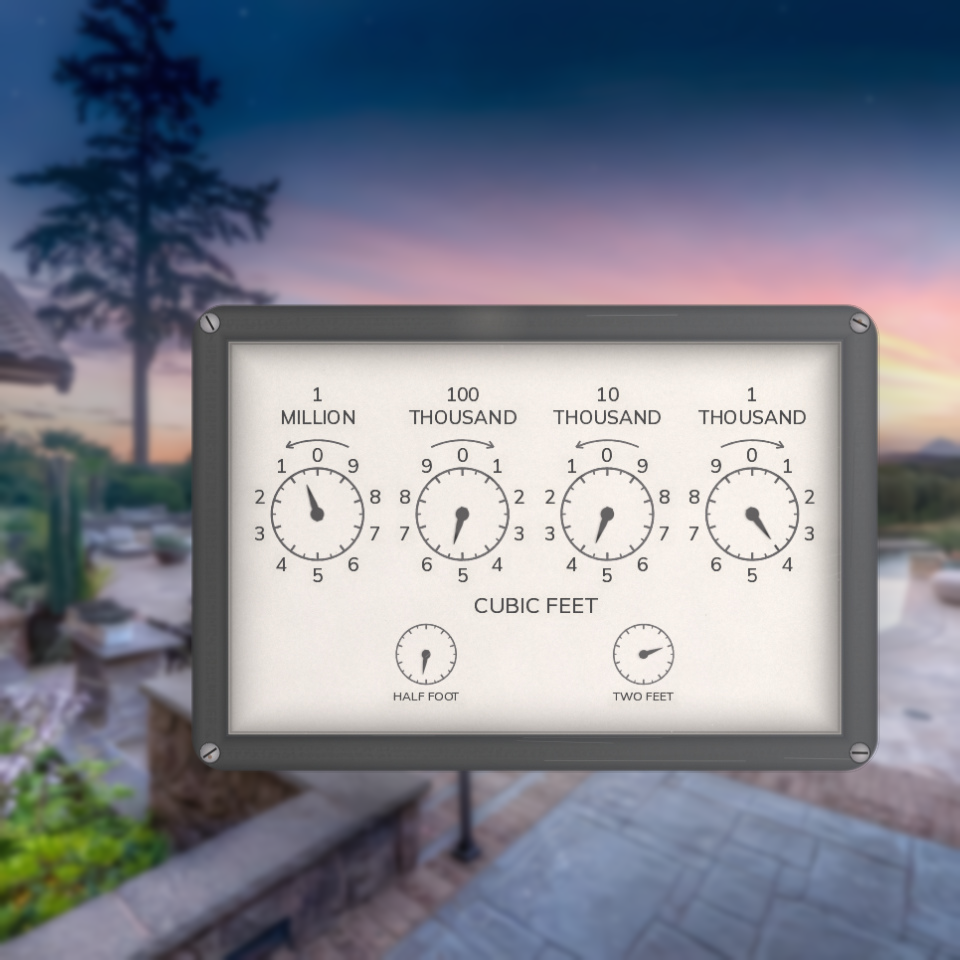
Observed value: ft³ 54400
